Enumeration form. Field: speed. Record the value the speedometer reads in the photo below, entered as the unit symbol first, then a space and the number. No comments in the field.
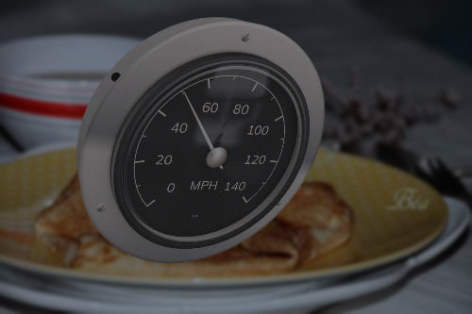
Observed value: mph 50
